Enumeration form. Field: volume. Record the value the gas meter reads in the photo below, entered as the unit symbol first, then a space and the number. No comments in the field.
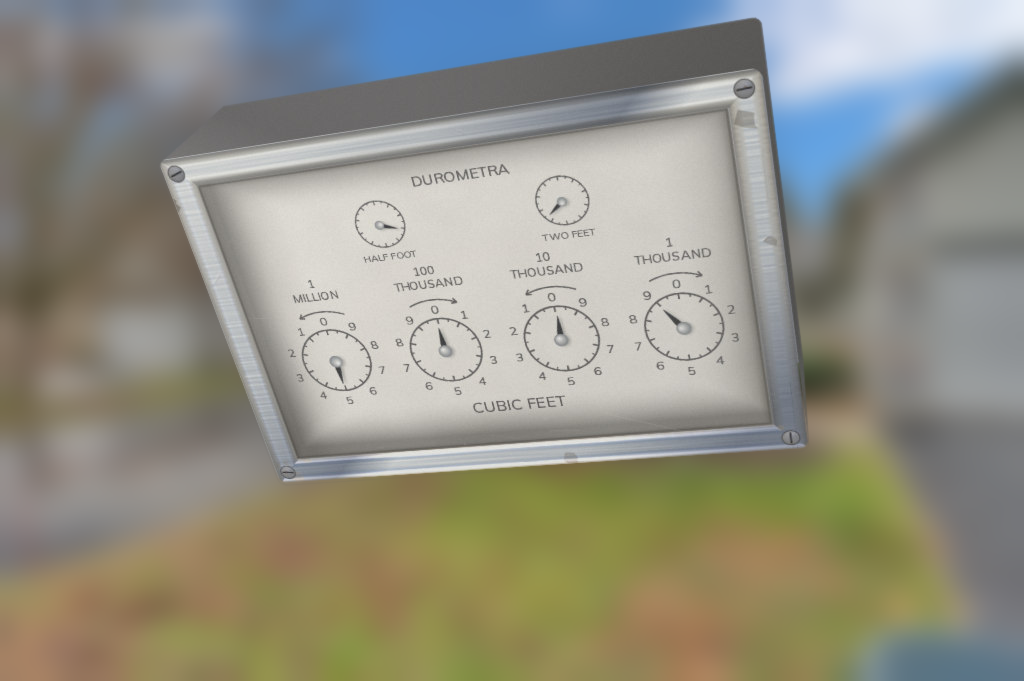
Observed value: ft³ 499900
